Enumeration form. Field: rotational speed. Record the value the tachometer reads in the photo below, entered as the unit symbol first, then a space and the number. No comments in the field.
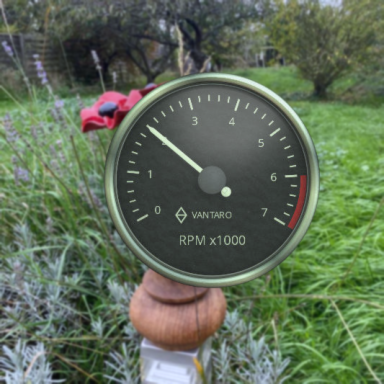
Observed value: rpm 2000
